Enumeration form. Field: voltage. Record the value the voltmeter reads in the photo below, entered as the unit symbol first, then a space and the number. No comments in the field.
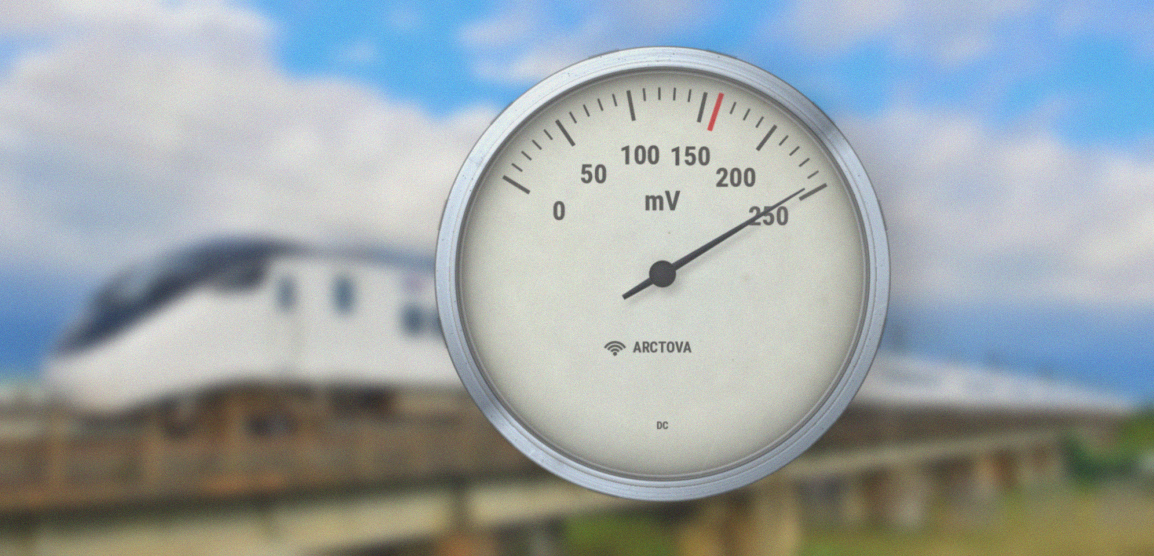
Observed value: mV 245
